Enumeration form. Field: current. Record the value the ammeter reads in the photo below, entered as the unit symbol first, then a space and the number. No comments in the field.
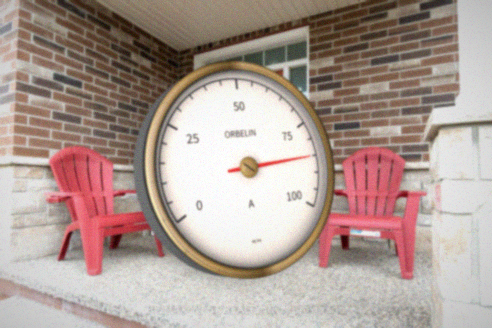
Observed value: A 85
